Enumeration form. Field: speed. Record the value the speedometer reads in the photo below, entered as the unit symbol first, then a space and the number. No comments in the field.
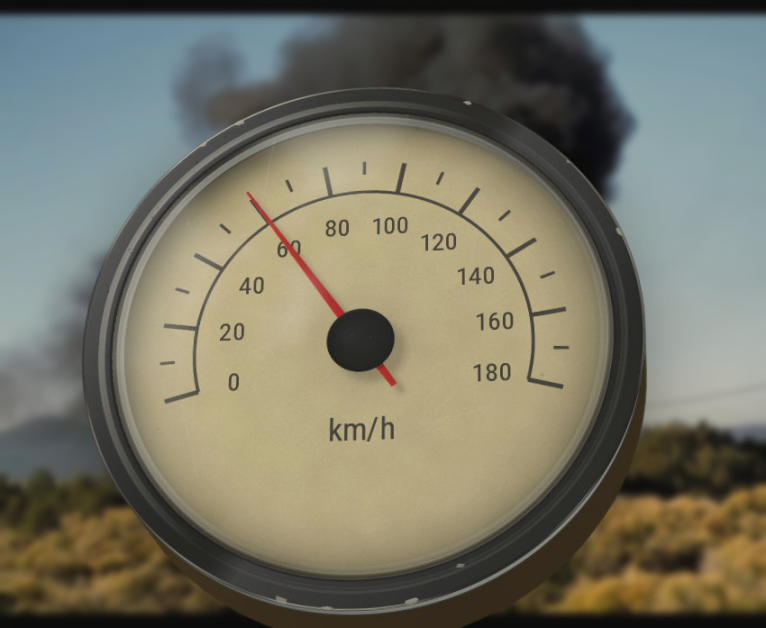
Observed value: km/h 60
